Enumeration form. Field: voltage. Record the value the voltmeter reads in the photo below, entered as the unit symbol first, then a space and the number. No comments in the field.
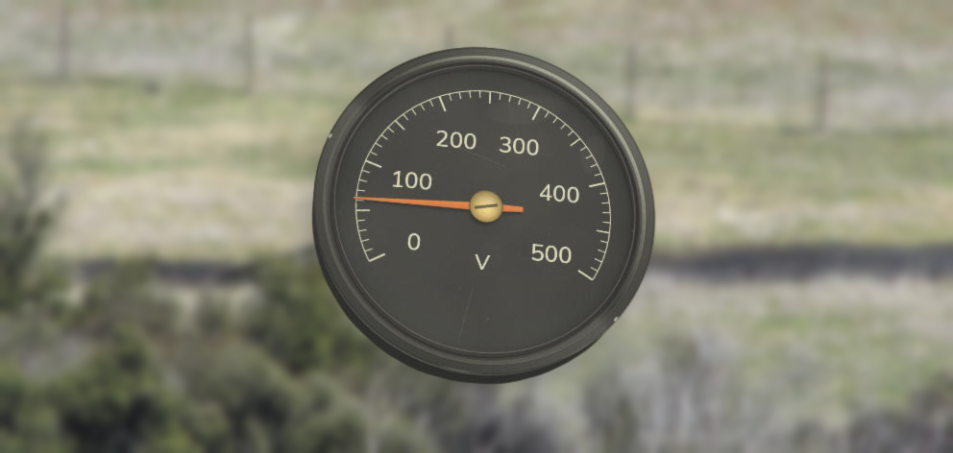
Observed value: V 60
